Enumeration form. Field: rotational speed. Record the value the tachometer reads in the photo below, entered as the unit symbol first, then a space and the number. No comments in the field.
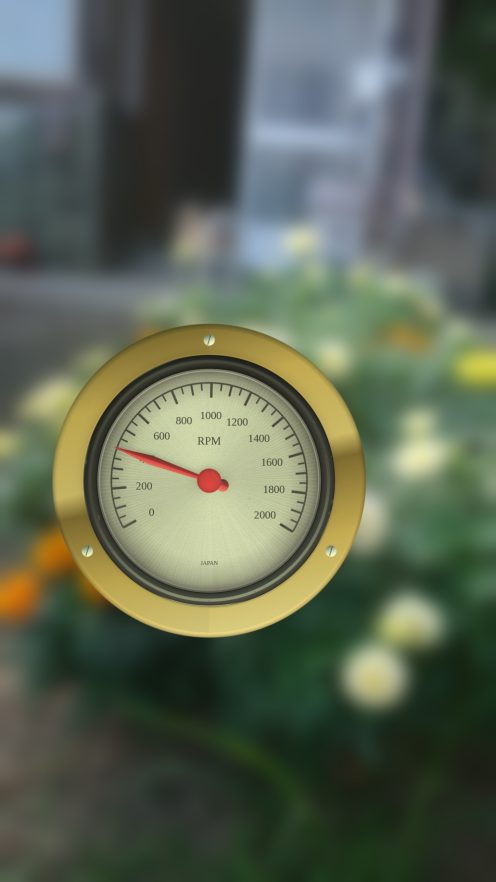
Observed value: rpm 400
